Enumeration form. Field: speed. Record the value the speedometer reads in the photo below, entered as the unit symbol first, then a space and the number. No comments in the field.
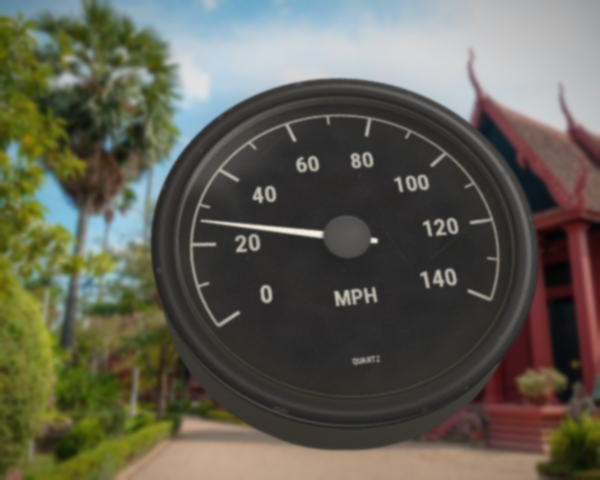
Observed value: mph 25
